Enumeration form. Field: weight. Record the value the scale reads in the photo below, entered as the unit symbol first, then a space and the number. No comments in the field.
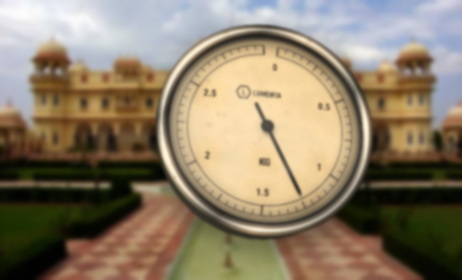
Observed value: kg 1.25
